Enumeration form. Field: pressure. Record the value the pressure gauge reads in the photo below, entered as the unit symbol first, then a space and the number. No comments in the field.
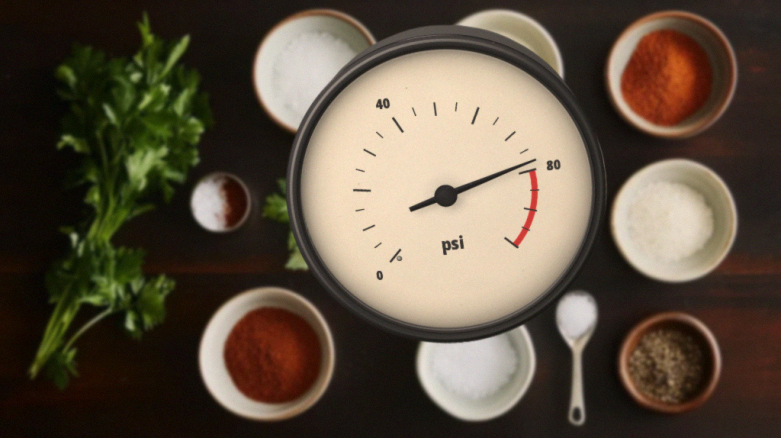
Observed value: psi 77.5
